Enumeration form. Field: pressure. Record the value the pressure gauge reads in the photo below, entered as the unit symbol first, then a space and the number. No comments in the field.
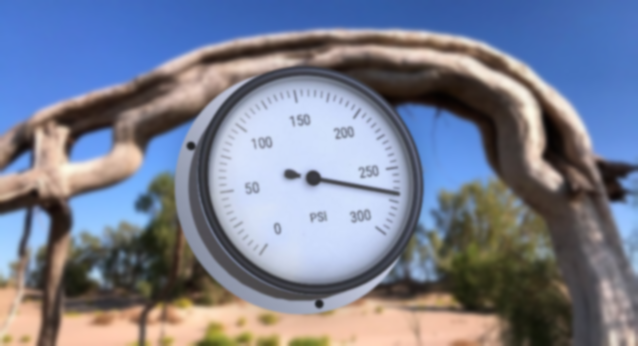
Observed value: psi 270
